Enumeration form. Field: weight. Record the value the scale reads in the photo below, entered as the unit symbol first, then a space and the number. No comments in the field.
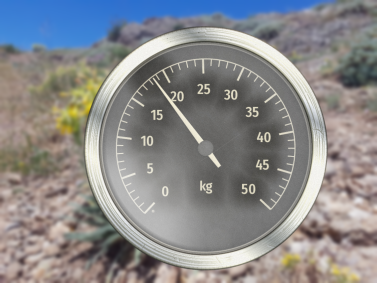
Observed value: kg 18.5
